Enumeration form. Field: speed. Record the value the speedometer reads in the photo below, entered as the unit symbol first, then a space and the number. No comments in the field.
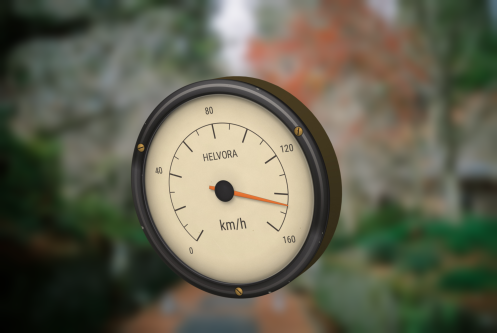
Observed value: km/h 145
